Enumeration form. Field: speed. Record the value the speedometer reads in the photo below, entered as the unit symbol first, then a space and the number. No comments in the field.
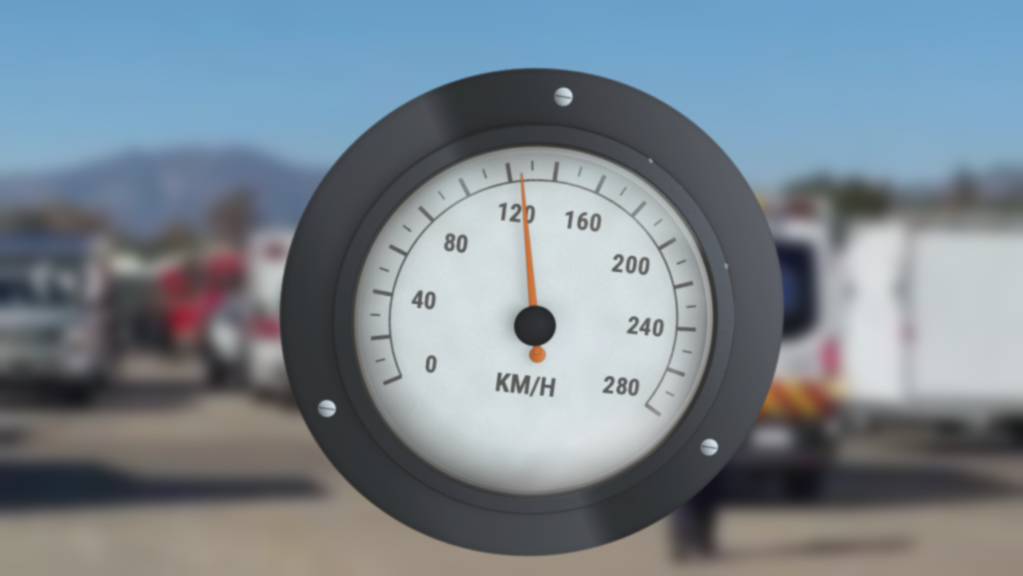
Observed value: km/h 125
